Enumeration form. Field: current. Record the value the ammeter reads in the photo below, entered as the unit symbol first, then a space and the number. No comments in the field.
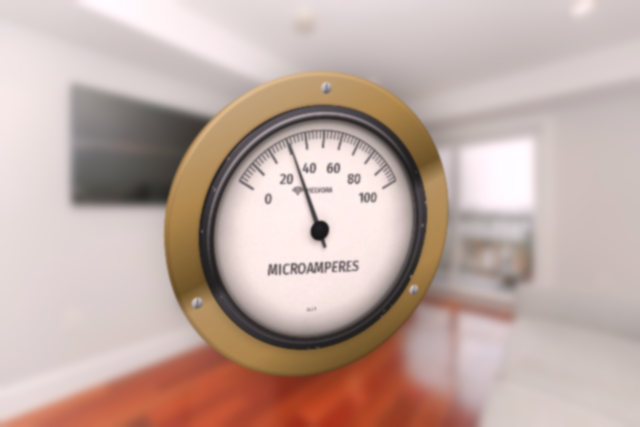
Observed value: µA 30
